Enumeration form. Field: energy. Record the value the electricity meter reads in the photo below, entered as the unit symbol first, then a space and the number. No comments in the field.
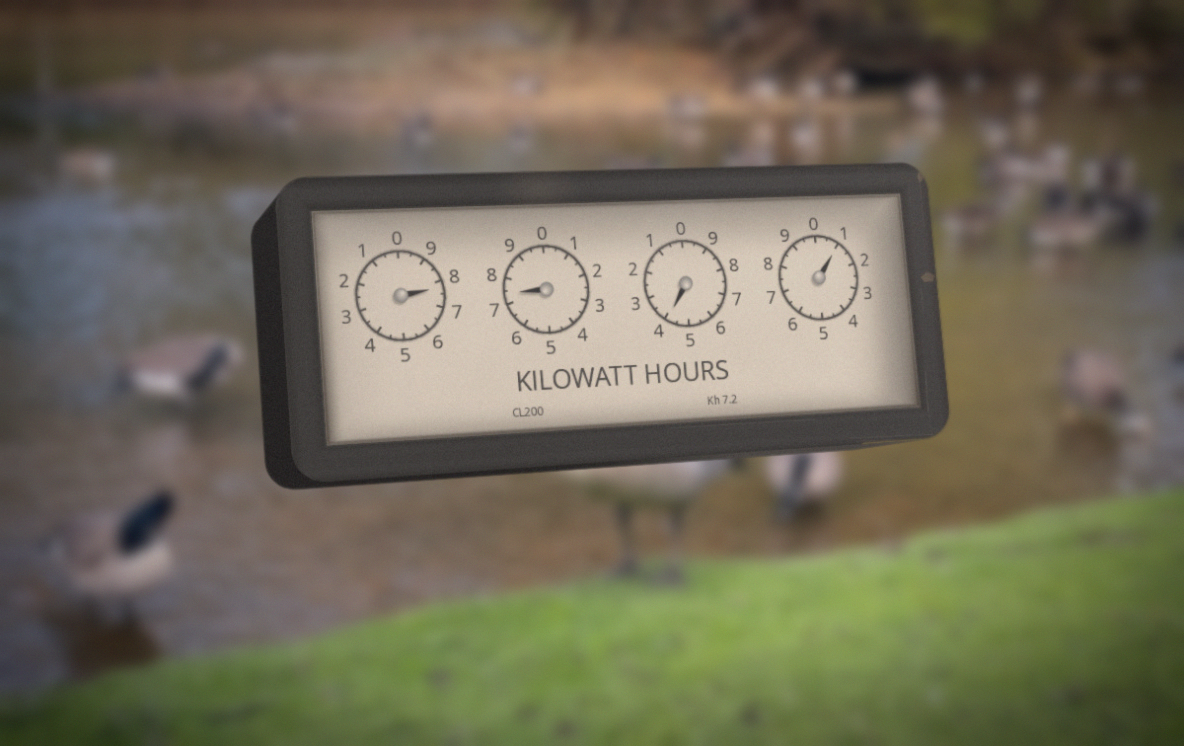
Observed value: kWh 7741
